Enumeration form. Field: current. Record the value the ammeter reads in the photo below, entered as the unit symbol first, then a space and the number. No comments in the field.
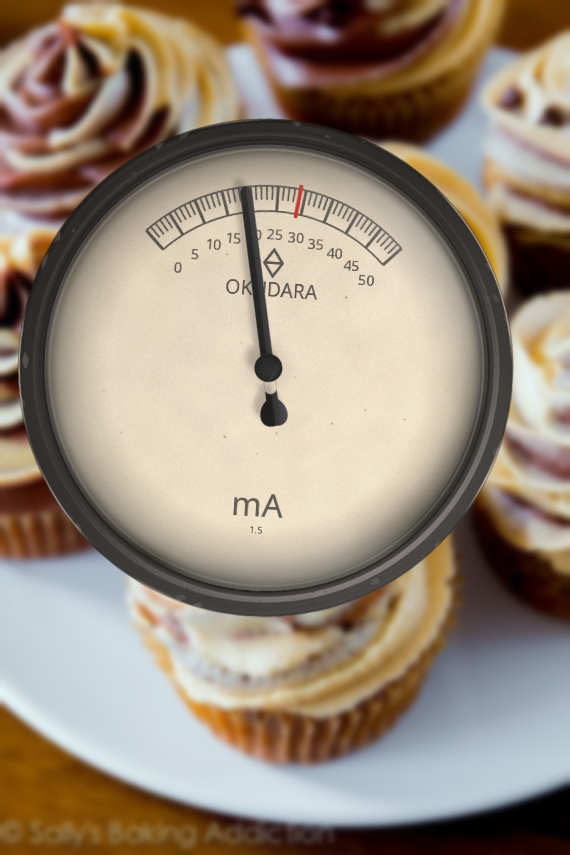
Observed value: mA 19
